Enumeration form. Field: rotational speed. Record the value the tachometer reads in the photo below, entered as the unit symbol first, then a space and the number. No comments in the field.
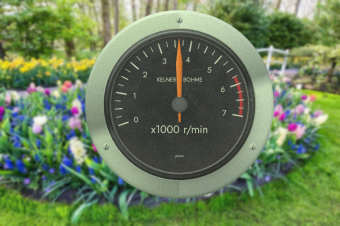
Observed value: rpm 3625
